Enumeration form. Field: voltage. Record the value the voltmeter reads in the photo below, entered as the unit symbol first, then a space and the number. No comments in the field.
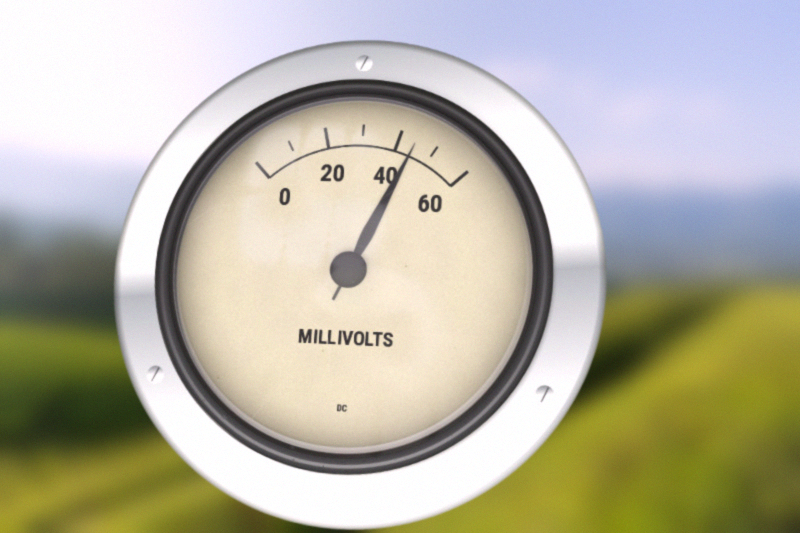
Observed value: mV 45
